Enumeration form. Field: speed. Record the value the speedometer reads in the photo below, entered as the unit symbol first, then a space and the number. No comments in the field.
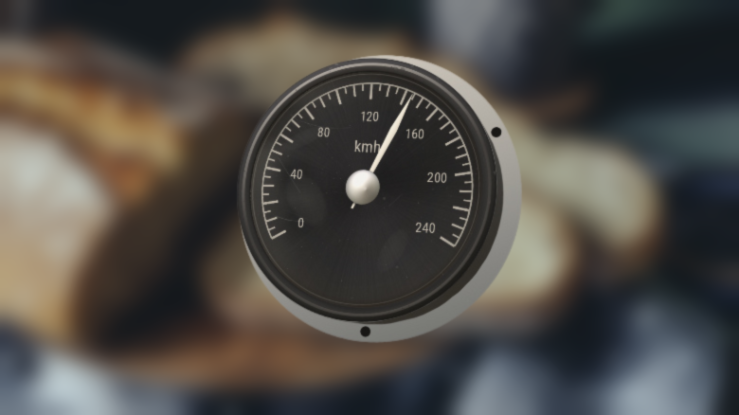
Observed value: km/h 145
